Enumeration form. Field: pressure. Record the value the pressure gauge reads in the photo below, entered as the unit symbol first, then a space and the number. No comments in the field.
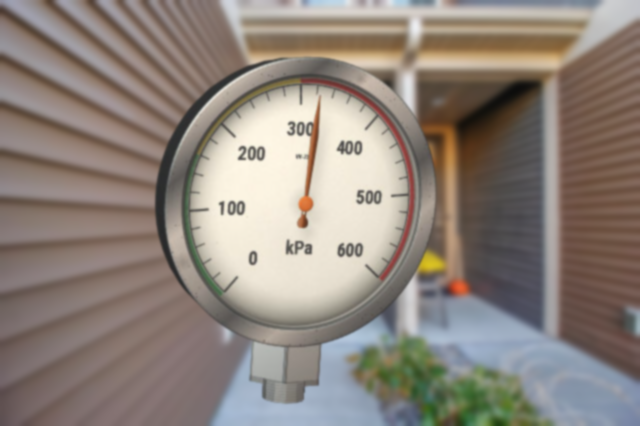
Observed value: kPa 320
